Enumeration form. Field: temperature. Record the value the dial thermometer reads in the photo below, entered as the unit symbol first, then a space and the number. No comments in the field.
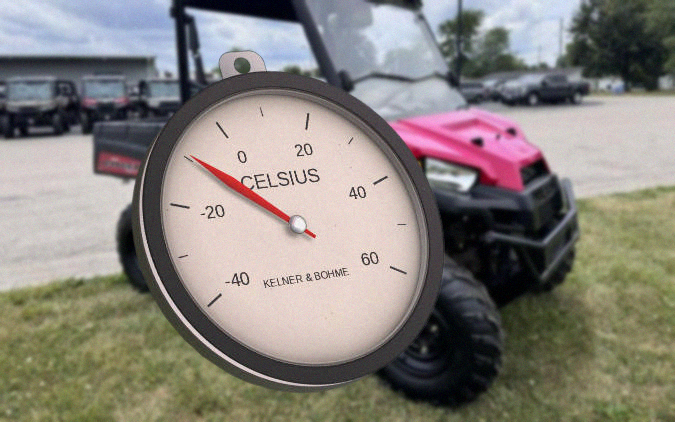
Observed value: °C -10
